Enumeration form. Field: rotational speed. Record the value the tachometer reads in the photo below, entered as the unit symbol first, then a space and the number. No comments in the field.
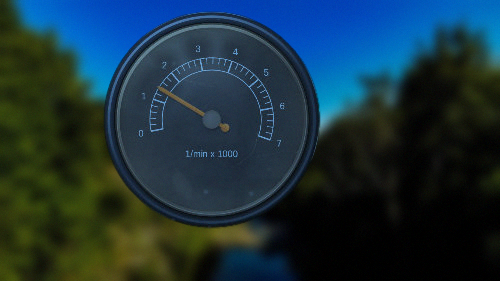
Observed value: rpm 1400
